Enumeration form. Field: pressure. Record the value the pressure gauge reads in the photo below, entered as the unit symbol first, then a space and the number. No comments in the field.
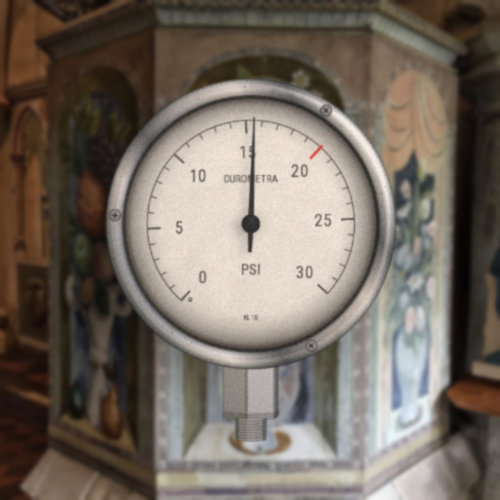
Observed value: psi 15.5
